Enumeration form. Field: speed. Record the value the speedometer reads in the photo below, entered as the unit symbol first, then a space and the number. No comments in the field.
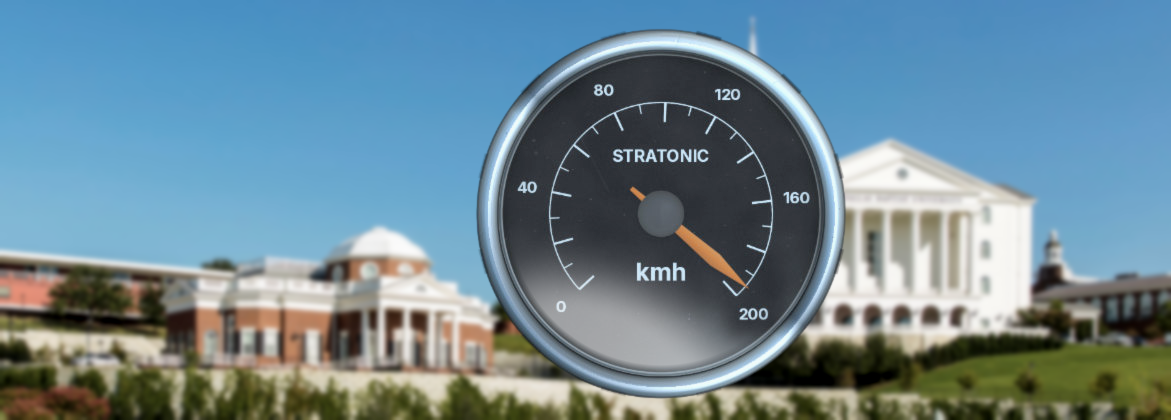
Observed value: km/h 195
